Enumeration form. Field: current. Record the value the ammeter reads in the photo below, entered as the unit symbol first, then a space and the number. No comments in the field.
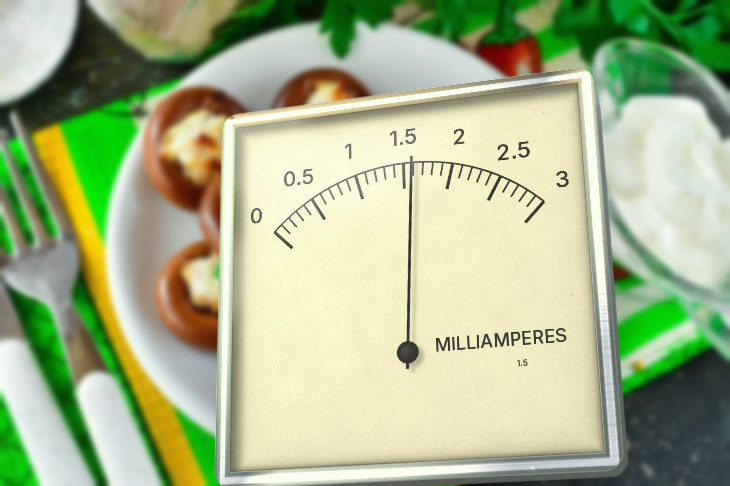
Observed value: mA 1.6
